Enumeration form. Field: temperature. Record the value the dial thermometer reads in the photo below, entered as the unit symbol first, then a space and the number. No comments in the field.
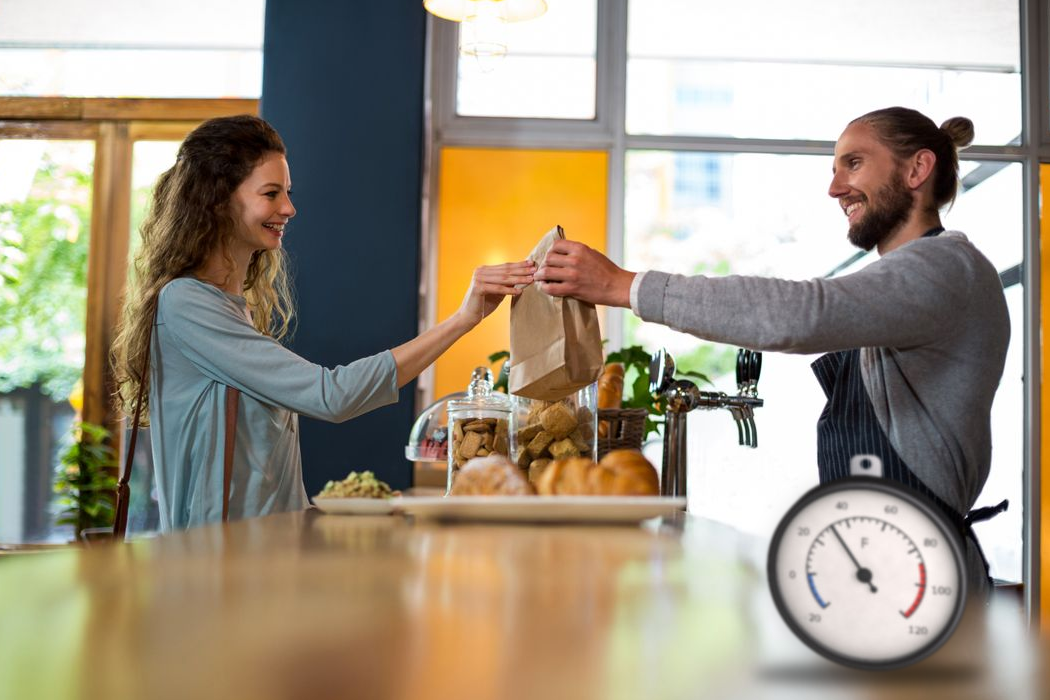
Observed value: °F 32
